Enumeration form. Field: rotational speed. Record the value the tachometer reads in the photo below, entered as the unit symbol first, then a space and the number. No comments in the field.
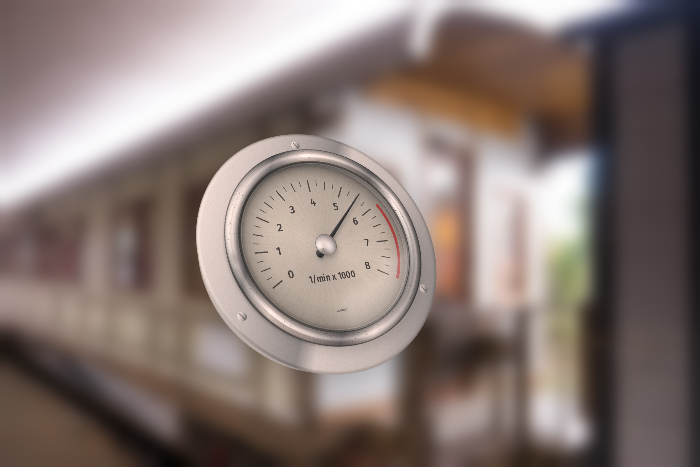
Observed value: rpm 5500
